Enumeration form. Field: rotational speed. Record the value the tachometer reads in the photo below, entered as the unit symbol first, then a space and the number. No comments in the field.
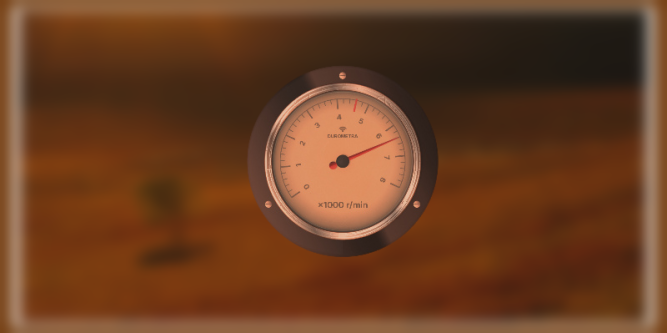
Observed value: rpm 6400
